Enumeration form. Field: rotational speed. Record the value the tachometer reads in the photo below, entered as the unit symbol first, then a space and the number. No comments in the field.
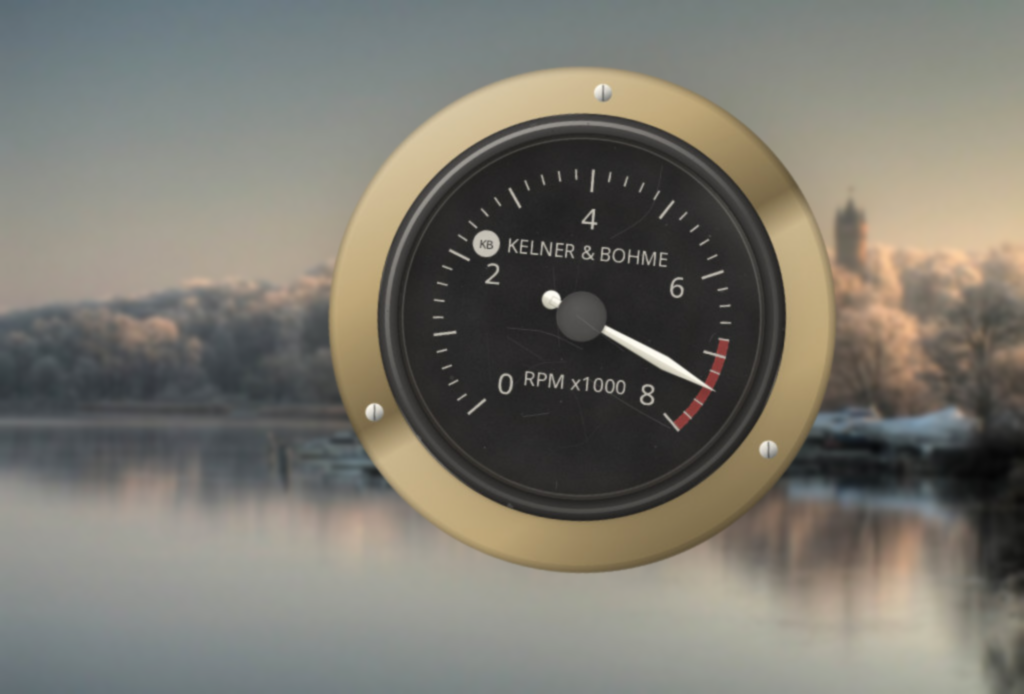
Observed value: rpm 7400
